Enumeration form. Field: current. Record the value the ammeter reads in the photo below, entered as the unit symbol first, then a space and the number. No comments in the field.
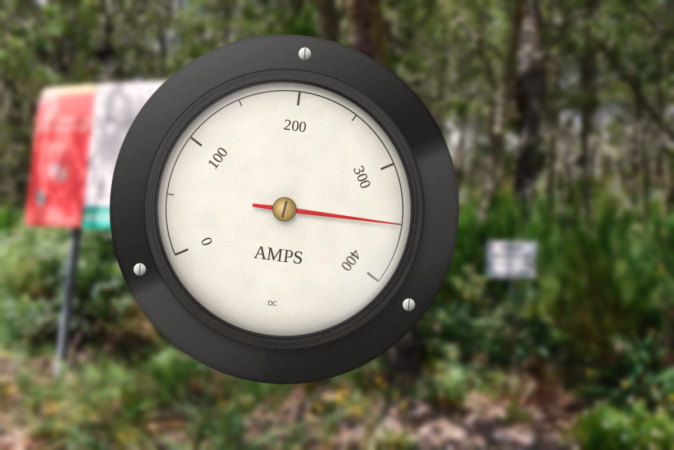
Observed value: A 350
